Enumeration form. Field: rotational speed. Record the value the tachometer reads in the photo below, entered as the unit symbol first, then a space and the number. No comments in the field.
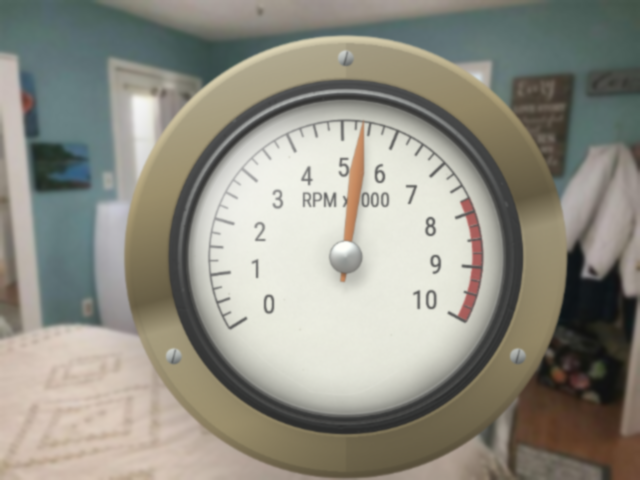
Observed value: rpm 5375
